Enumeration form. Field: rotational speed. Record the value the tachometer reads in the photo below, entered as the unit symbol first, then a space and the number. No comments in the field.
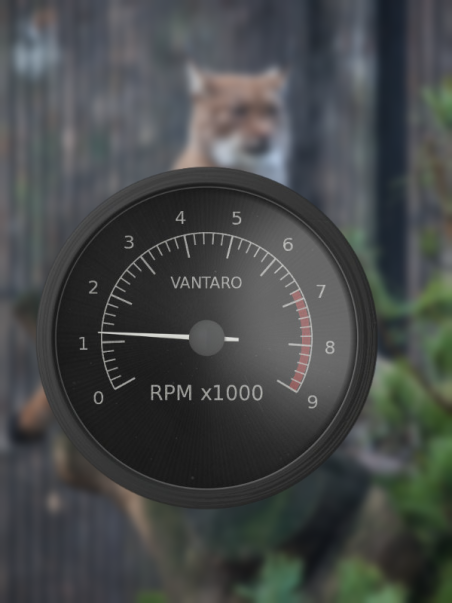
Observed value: rpm 1200
